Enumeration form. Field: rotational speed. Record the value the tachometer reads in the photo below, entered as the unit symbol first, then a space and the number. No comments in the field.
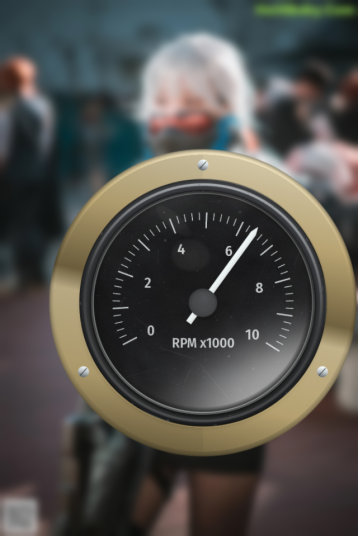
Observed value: rpm 6400
